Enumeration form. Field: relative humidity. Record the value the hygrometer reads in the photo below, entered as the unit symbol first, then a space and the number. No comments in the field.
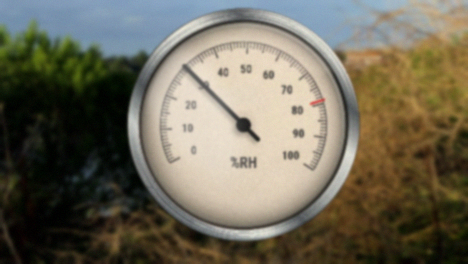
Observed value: % 30
